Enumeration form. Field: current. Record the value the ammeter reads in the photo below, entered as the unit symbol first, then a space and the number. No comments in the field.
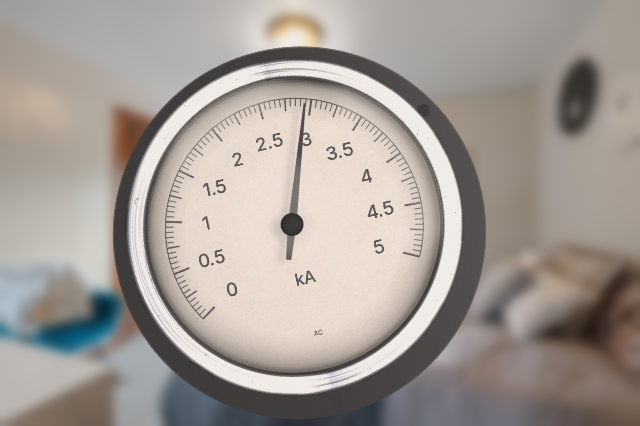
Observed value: kA 2.95
